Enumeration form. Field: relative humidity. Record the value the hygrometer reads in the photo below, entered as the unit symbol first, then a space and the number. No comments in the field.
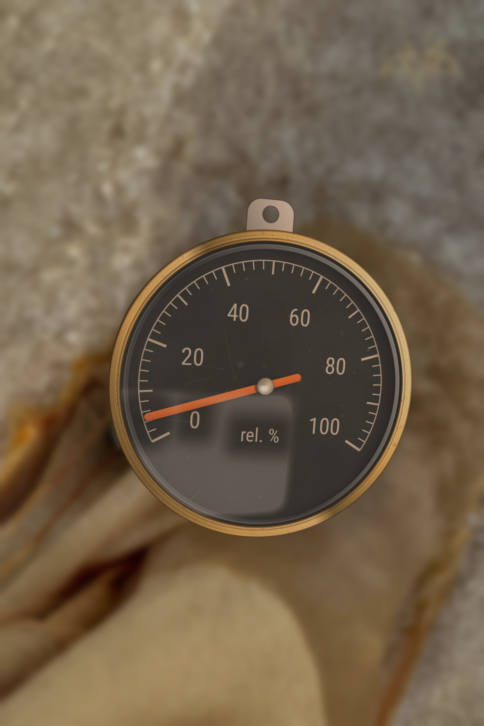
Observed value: % 5
